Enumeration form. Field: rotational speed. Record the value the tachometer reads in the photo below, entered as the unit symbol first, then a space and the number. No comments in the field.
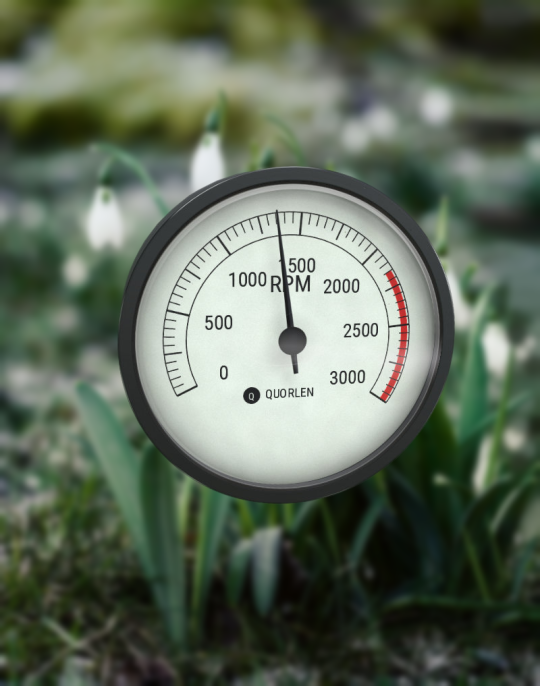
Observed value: rpm 1350
